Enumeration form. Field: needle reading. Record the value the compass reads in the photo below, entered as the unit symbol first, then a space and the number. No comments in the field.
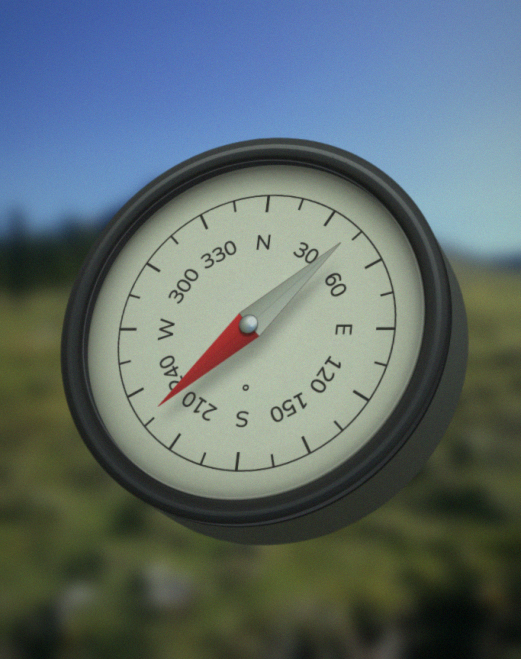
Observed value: ° 225
